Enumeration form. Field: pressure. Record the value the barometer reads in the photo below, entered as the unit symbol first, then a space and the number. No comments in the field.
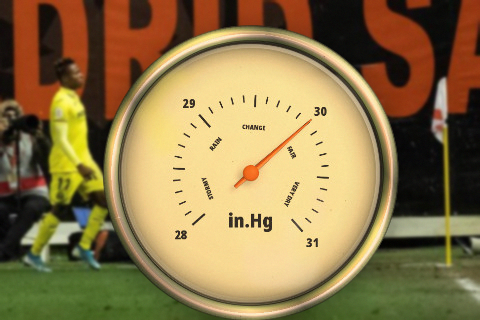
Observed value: inHg 30
